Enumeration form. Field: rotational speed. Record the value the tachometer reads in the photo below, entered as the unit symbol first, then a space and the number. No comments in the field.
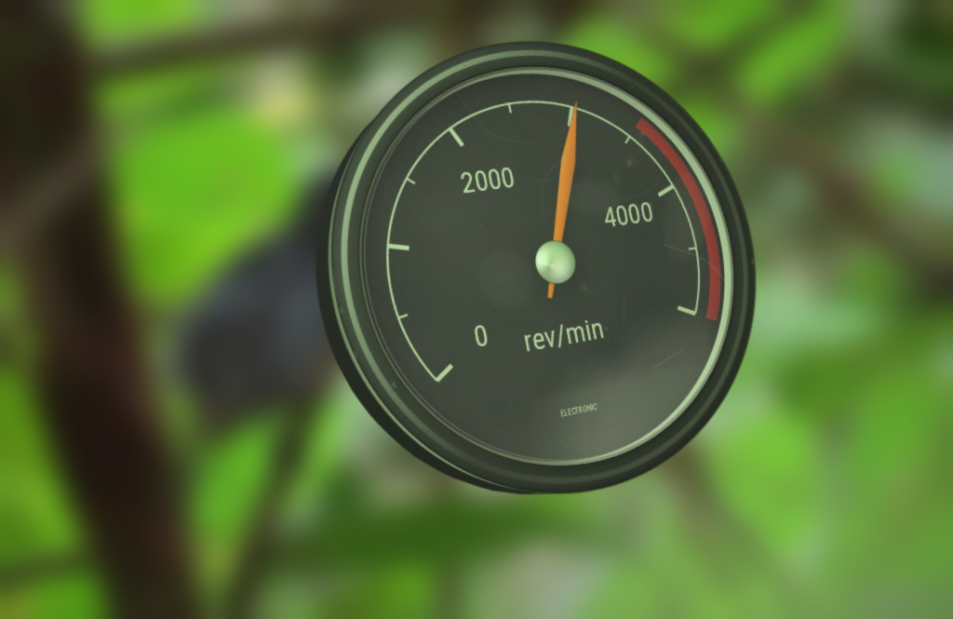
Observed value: rpm 3000
